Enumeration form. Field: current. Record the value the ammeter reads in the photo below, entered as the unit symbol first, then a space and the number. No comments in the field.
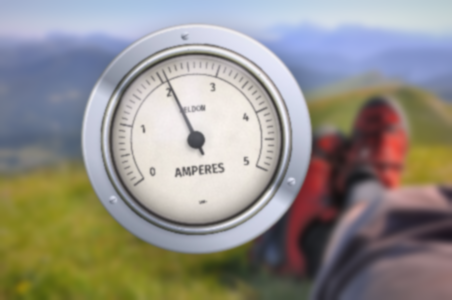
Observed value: A 2.1
